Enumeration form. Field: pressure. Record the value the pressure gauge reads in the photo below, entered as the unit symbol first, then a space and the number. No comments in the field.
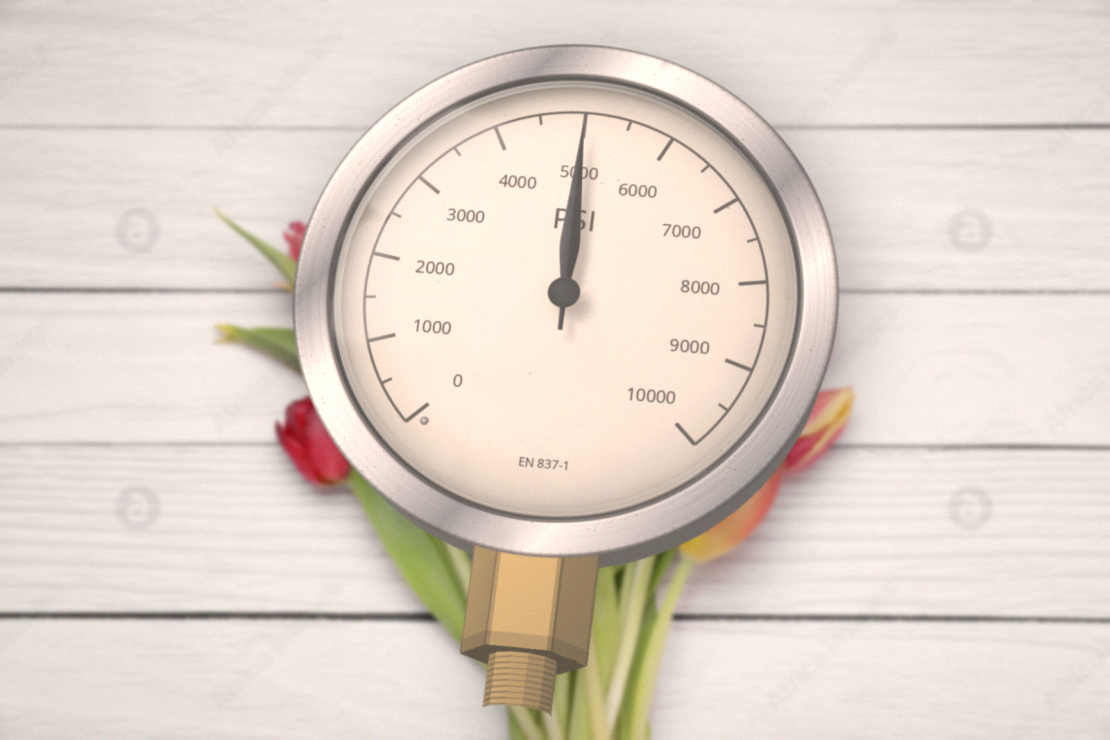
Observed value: psi 5000
